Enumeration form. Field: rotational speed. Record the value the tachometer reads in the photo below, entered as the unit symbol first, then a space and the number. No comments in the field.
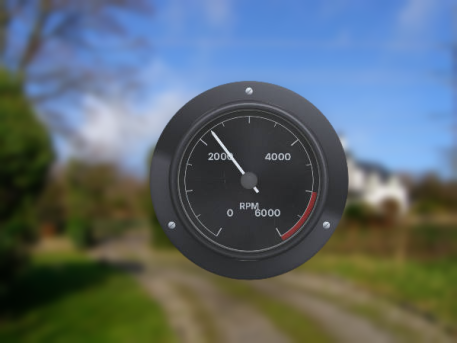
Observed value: rpm 2250
